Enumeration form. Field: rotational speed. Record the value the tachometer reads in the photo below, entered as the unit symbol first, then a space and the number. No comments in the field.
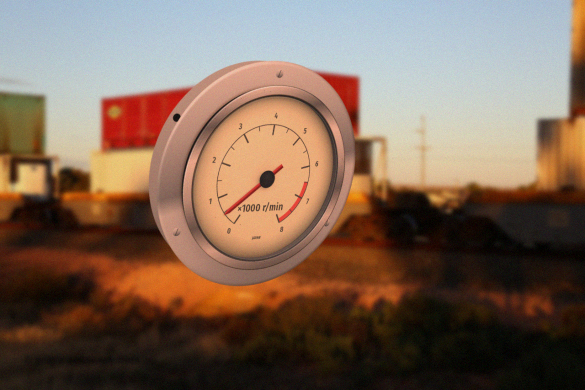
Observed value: rpm 500
